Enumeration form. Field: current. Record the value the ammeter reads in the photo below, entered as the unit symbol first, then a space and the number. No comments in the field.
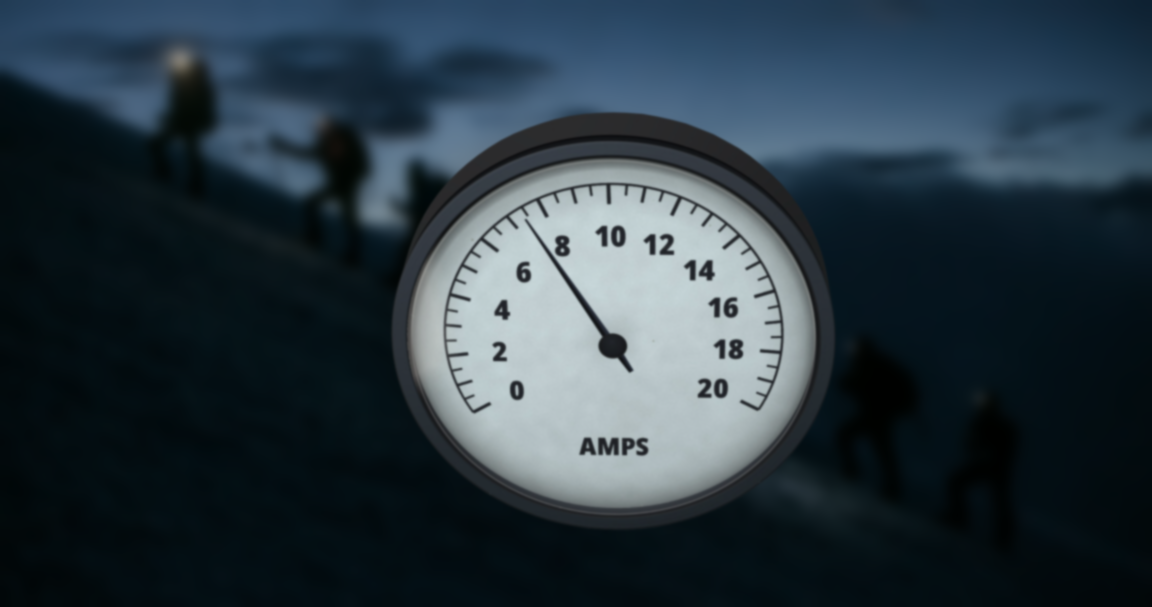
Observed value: A 7.5
